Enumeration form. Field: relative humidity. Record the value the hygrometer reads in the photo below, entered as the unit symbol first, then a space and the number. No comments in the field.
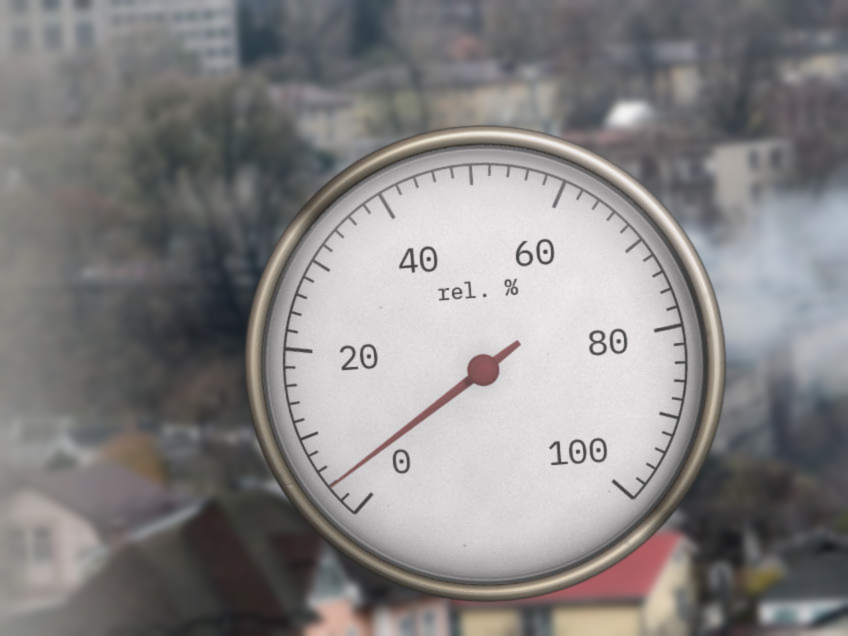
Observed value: % 4
